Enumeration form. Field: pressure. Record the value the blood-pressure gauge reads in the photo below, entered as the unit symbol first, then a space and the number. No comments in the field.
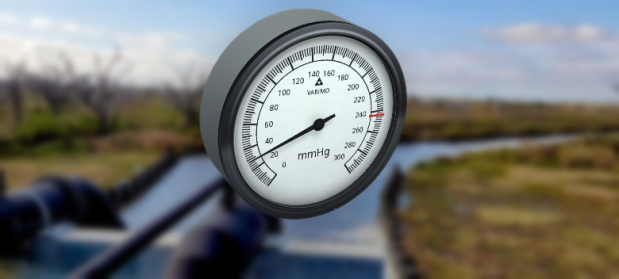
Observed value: mmHg 30
